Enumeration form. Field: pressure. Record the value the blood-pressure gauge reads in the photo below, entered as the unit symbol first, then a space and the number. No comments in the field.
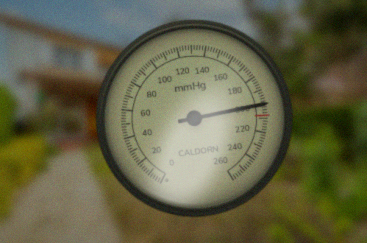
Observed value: mmHg 200
